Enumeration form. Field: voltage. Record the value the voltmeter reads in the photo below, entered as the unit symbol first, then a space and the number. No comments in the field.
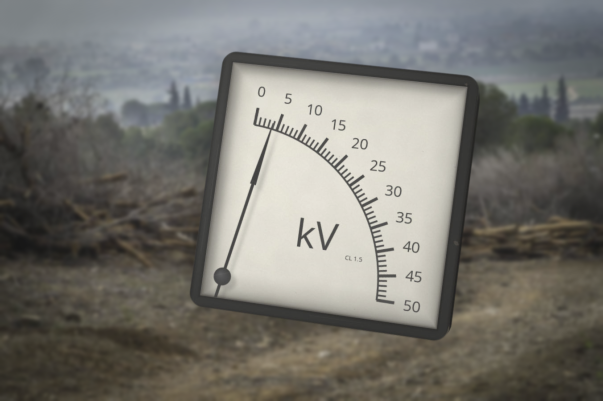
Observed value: kV 4
